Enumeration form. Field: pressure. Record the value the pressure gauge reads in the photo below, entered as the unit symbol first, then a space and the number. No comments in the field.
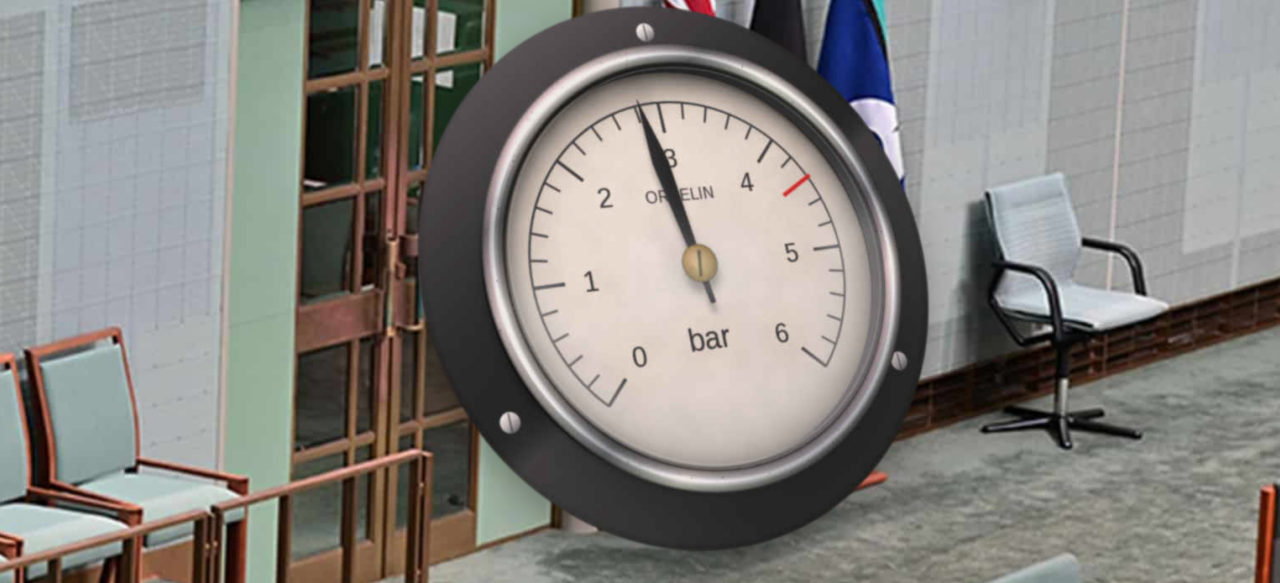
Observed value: bar 2.8
